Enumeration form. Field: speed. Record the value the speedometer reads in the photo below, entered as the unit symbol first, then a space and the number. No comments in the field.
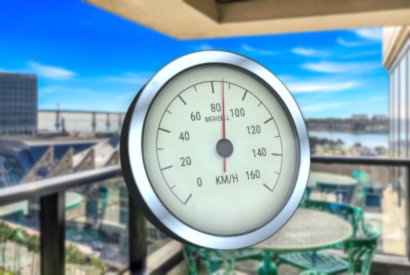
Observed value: km/h 85
